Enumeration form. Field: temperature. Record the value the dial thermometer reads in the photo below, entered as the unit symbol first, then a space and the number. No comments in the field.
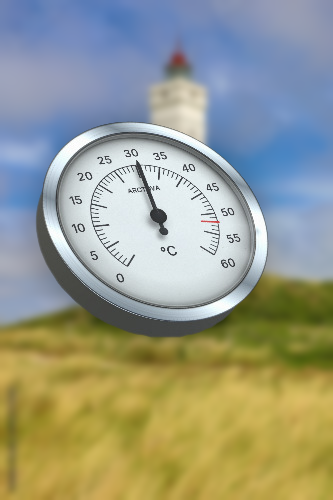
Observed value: °C 30
